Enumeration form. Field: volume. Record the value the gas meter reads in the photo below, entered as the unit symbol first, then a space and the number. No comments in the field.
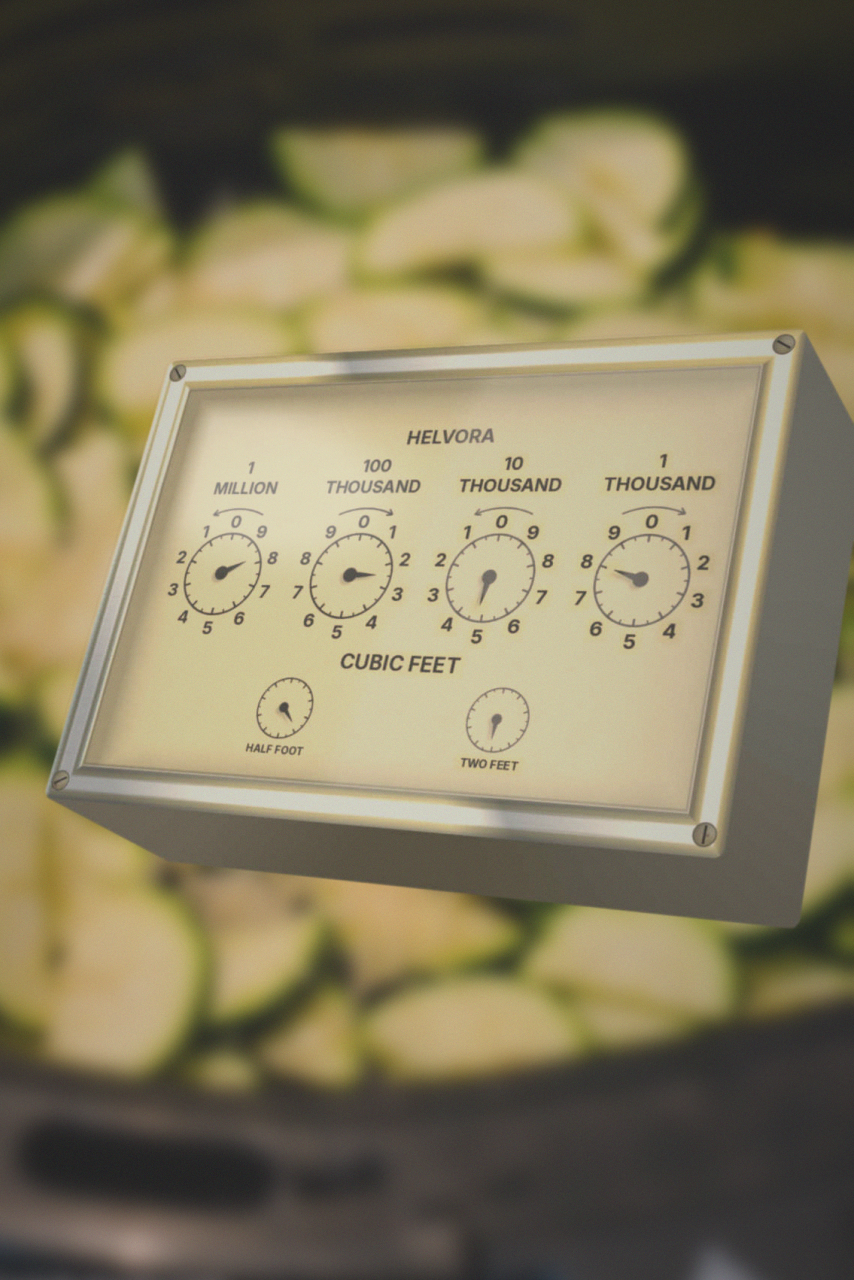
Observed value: ft³ 824800
